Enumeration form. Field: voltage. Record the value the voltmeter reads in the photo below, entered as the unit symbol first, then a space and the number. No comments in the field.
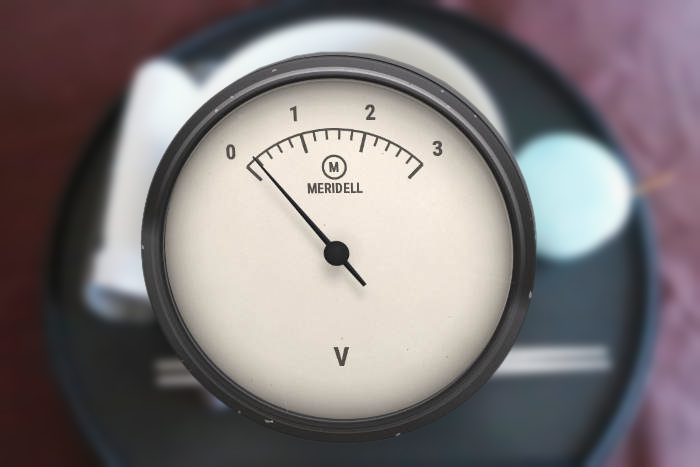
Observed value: V 0.2
